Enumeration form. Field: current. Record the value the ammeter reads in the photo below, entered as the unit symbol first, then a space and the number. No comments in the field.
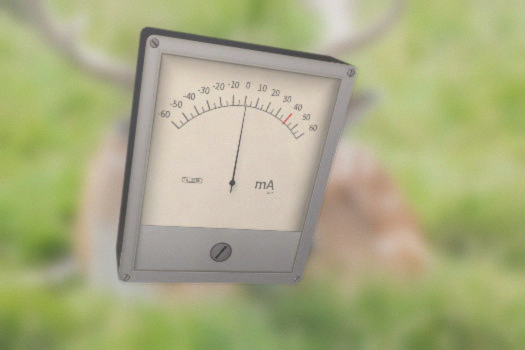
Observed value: mA 0
